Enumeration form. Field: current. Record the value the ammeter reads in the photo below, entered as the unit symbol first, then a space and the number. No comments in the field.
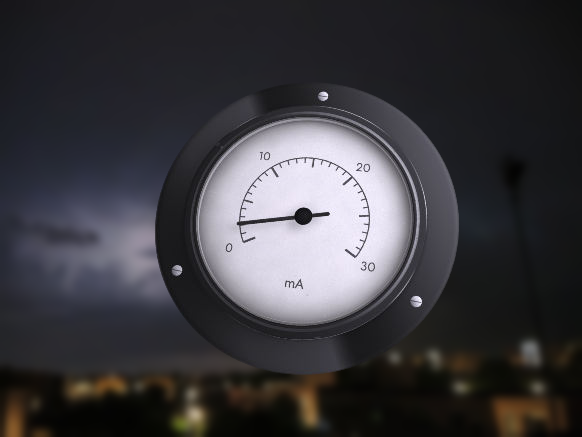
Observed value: mA 2
